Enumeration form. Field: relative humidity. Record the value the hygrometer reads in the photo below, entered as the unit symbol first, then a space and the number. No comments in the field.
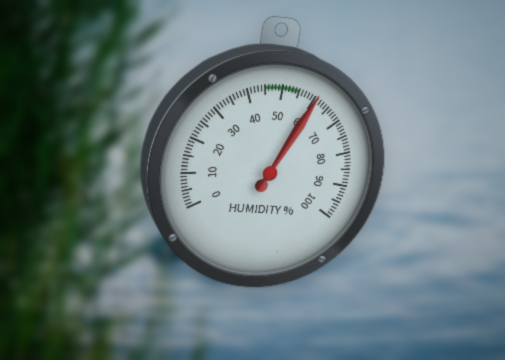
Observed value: % 60
